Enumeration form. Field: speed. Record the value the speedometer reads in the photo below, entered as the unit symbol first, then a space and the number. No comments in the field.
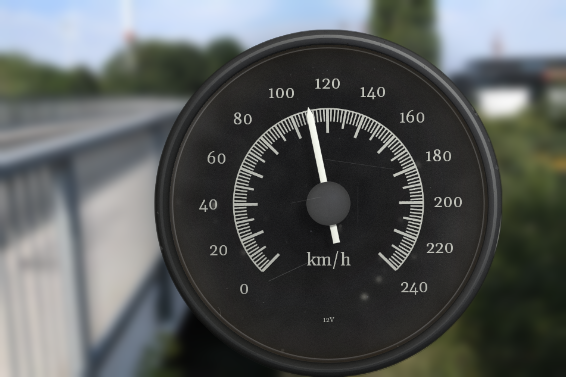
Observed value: km/h 110
